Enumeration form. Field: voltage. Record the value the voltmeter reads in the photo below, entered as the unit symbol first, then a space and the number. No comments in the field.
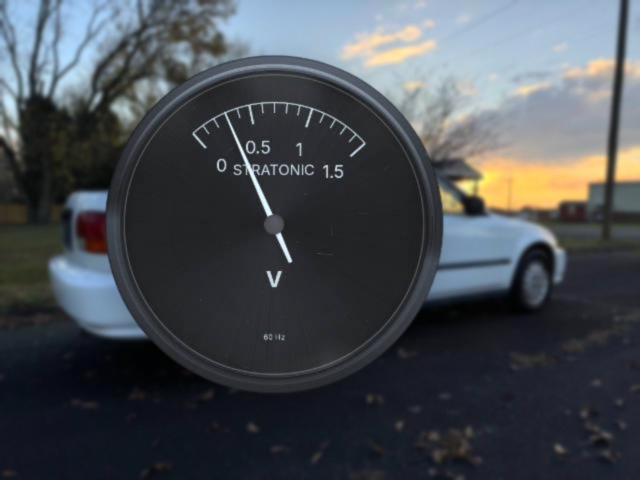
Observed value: V 0.3
